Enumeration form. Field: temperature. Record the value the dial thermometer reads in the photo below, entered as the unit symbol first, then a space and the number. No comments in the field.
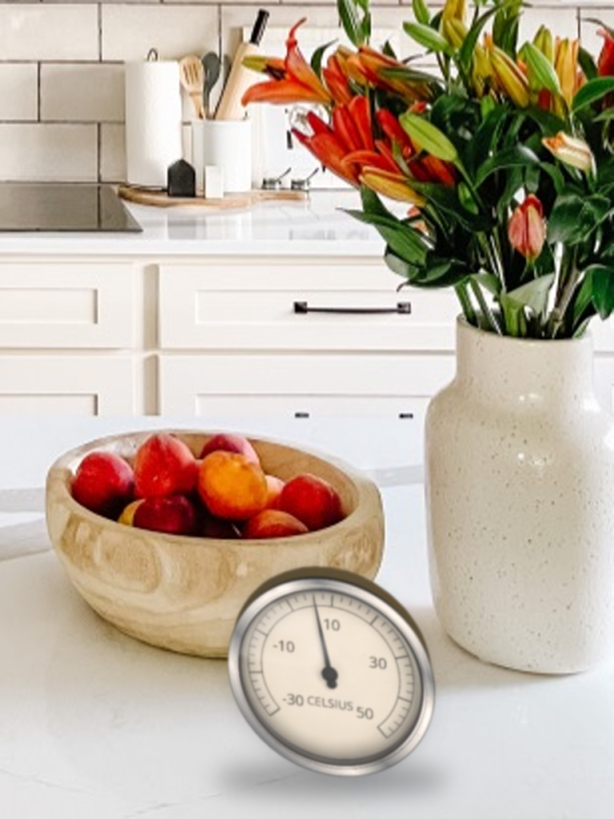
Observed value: °C 6
